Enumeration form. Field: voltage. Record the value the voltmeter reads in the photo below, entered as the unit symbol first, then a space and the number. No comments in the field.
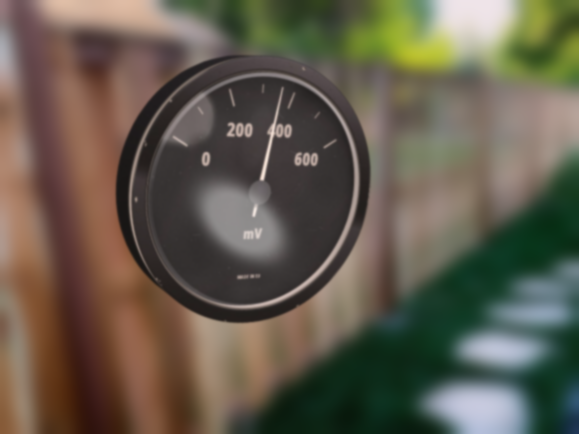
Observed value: mV 350
